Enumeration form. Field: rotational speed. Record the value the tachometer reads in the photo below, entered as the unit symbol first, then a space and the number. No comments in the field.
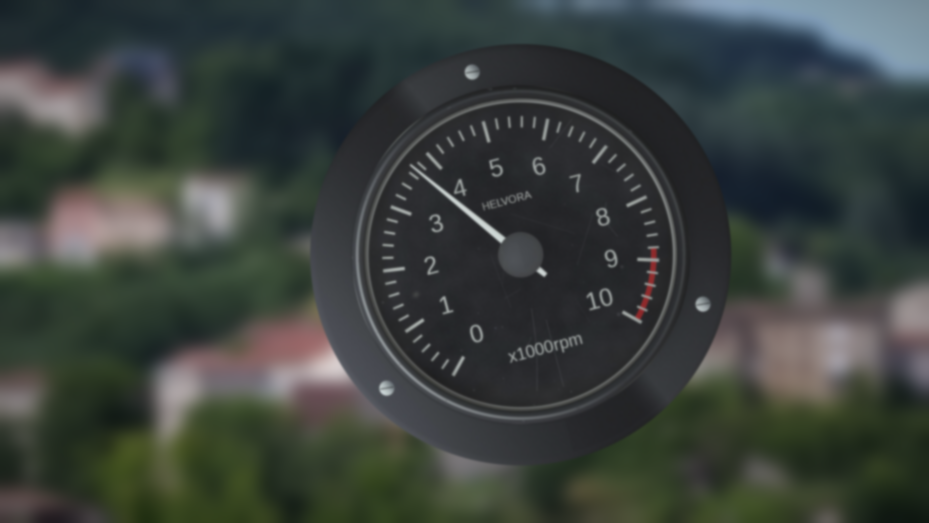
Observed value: rpm 3700
